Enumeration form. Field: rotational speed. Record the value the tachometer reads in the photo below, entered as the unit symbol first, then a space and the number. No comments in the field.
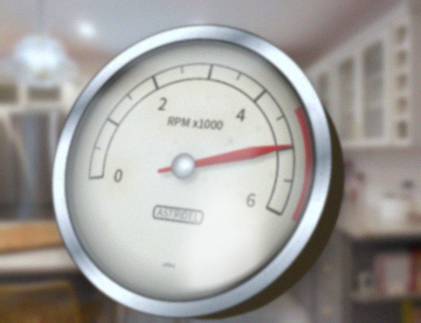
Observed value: rpm 5000
